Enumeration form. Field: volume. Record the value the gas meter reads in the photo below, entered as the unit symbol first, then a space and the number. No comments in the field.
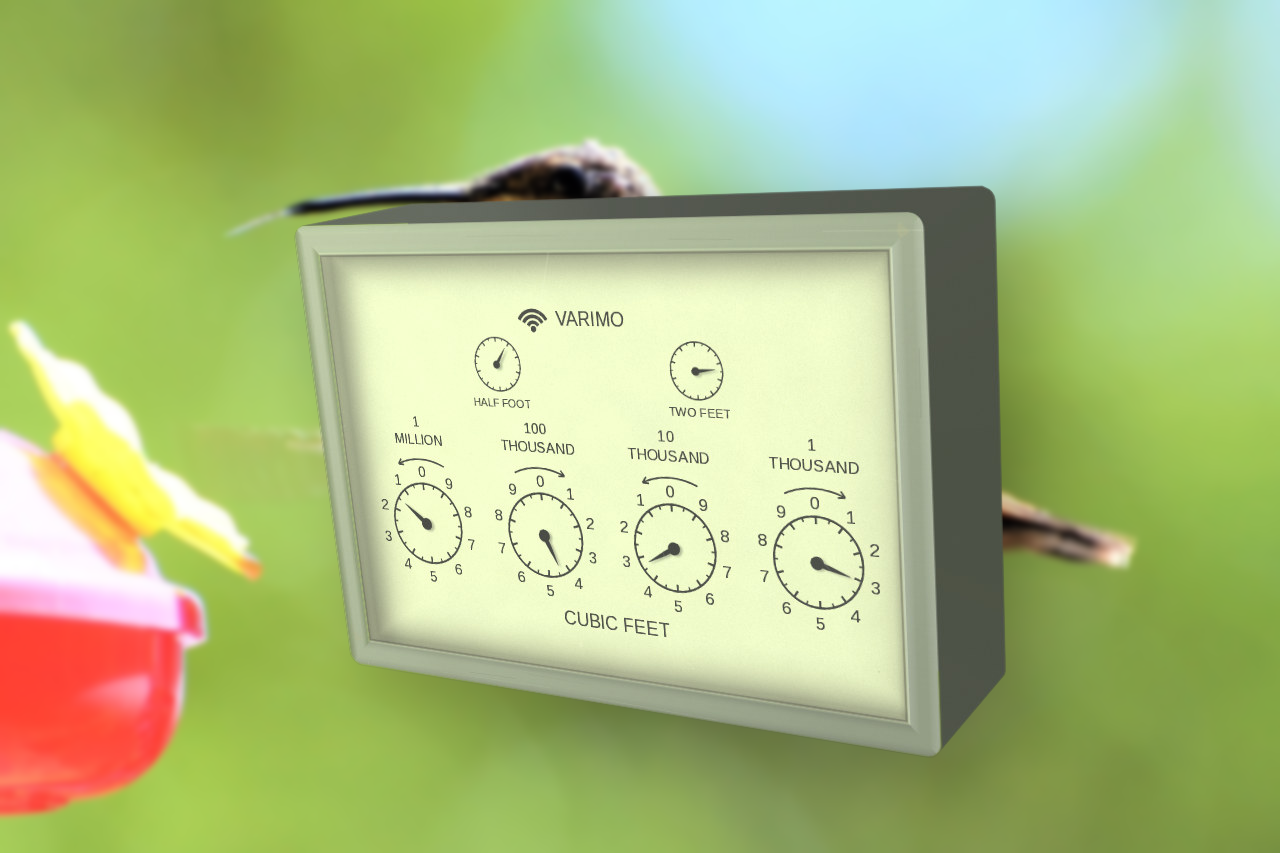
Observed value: ft³ 143300
